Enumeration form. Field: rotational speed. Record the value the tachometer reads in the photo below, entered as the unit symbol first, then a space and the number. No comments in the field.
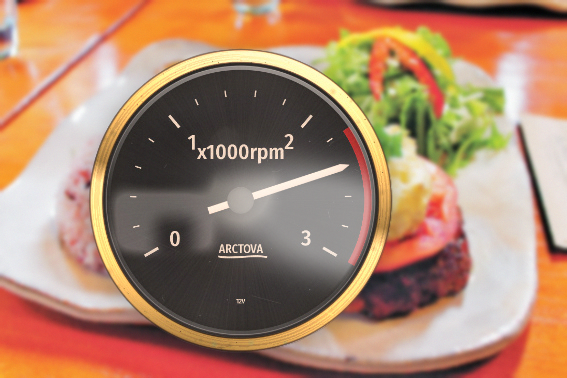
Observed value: rpm 2400
